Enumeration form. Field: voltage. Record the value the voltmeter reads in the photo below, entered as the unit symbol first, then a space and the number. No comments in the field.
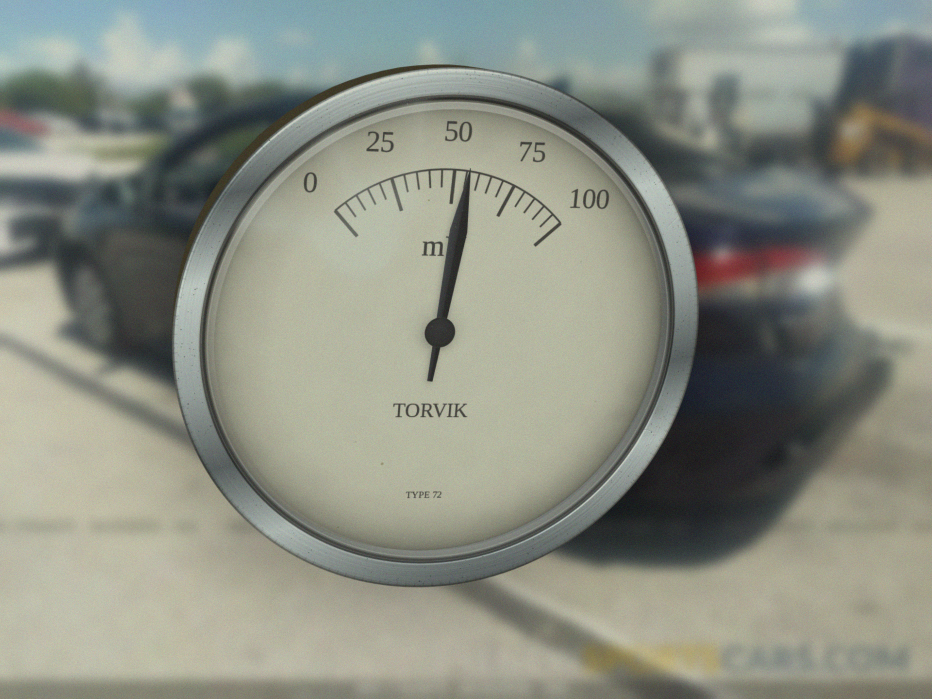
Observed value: mV 55
